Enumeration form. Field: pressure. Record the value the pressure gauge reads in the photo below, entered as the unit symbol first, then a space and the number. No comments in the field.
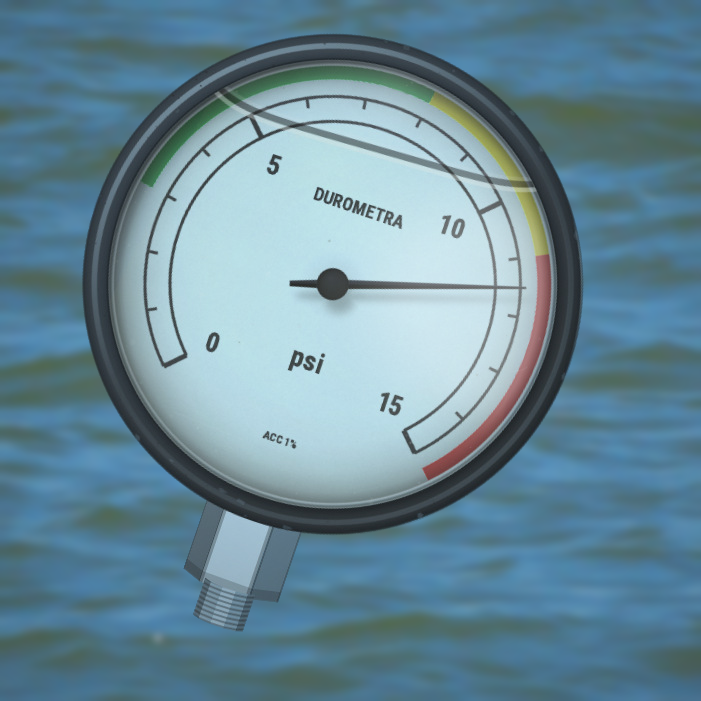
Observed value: psi 11.5
